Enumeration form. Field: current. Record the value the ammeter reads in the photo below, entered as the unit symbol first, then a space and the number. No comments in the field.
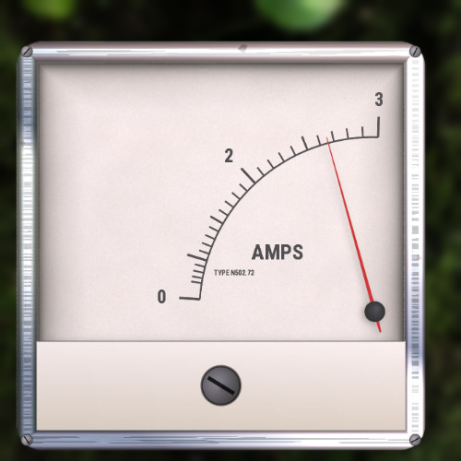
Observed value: A 2.65
